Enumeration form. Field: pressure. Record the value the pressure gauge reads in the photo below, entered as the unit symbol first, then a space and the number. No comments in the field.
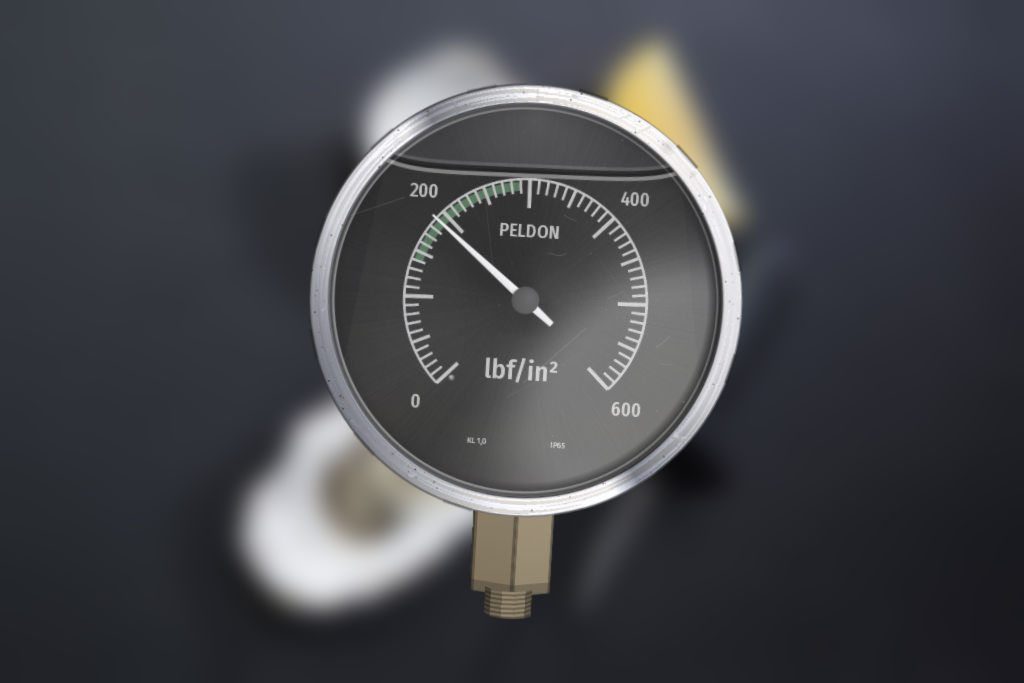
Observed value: psi 190
